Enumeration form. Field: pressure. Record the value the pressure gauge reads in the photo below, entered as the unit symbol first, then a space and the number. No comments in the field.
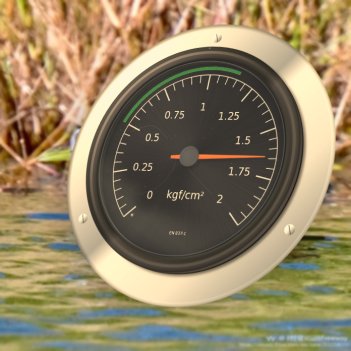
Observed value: kg/cm² 1.65
